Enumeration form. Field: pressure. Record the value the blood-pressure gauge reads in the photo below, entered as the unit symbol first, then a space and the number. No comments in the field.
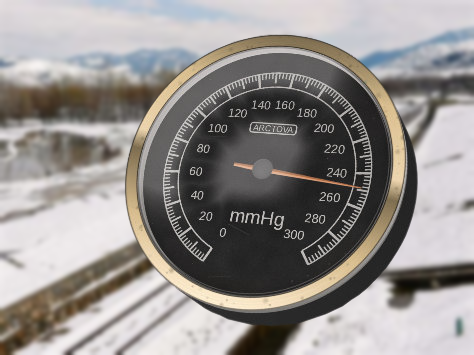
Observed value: mmHg 250
